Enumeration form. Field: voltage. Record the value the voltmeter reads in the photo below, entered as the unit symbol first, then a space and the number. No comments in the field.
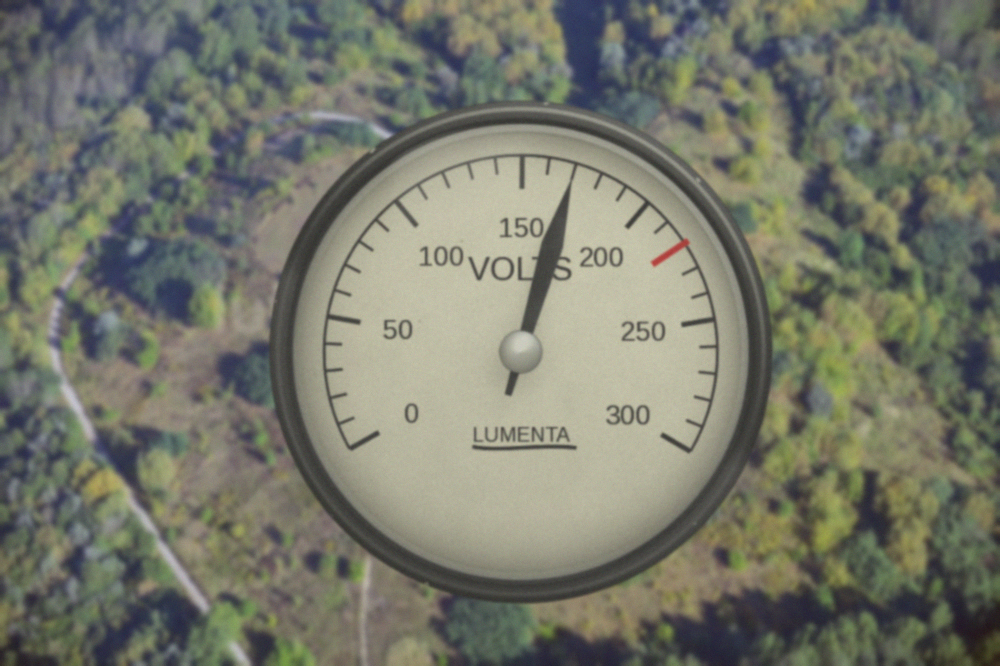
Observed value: V 170
